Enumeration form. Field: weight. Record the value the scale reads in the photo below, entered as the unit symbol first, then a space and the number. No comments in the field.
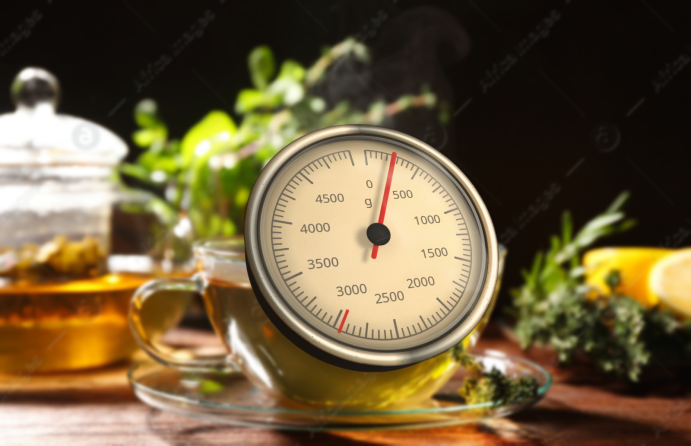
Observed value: g 250
